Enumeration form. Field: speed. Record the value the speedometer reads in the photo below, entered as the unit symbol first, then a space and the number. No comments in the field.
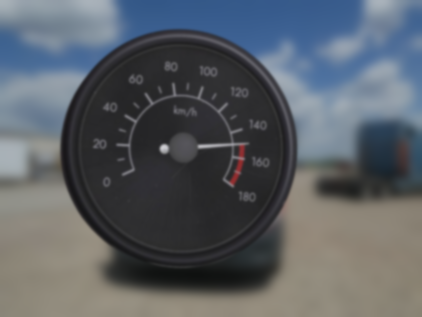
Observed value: km/h 150
